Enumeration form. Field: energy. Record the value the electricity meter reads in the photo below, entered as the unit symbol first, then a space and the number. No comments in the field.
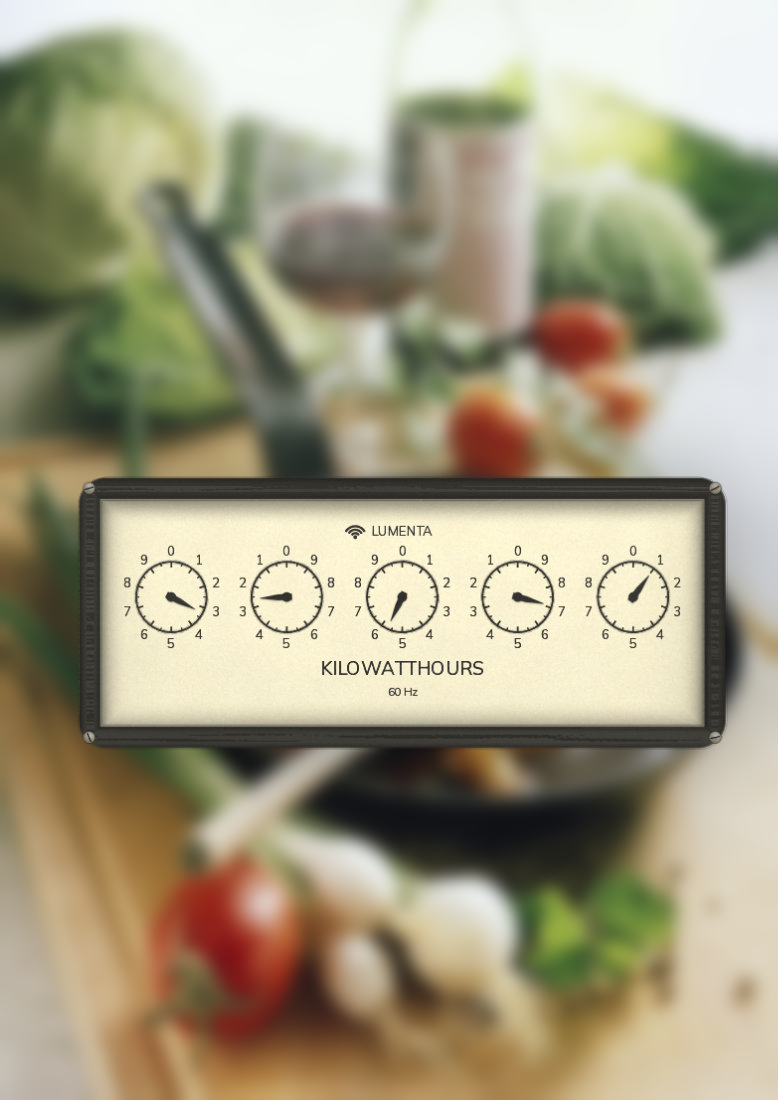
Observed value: kWh 32571
